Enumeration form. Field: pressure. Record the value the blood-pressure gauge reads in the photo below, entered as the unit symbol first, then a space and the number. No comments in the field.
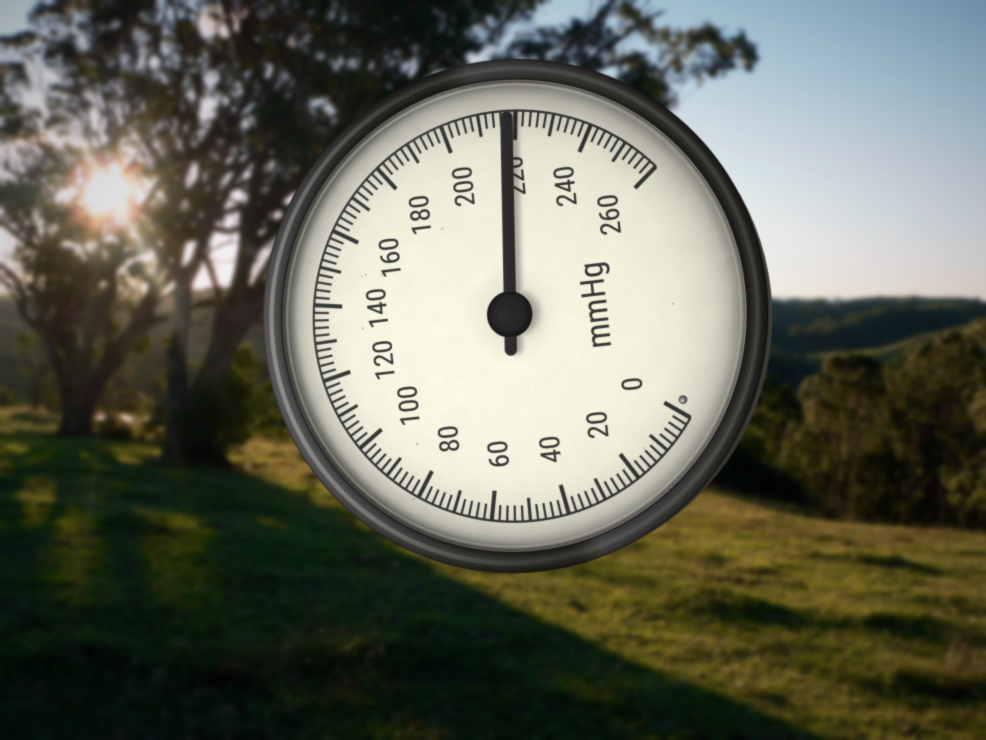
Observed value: mmHg 218
